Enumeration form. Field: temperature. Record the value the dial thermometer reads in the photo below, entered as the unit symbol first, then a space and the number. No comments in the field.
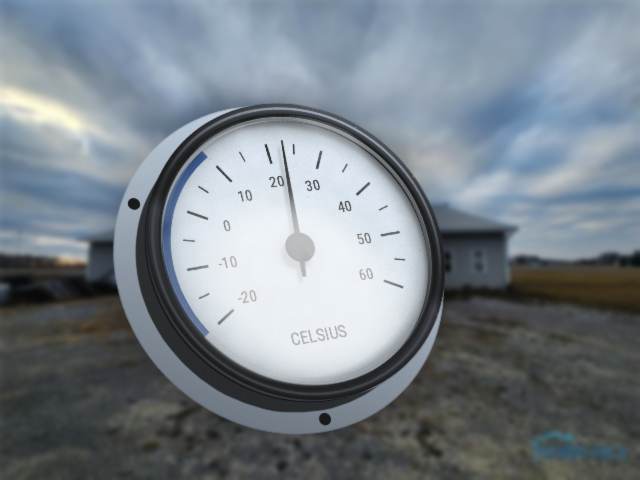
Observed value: °C 22.5
